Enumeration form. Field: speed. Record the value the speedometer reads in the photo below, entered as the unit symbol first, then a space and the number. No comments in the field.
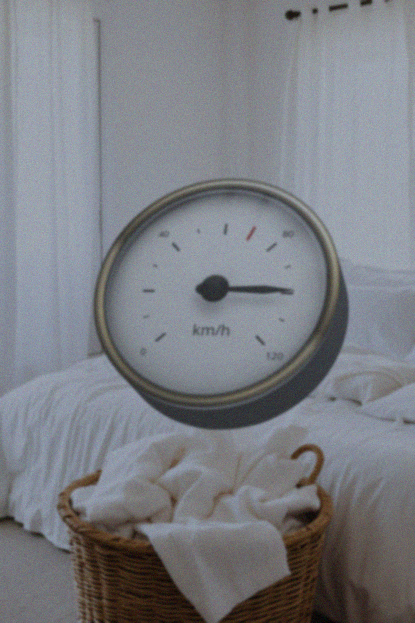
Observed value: km/h 100
